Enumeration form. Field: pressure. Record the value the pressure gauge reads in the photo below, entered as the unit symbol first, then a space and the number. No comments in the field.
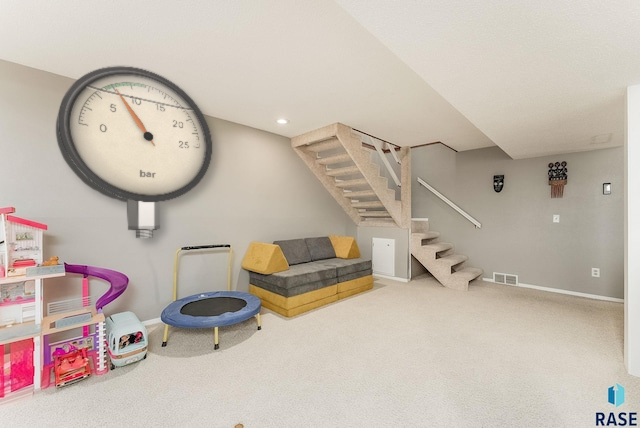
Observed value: bar 7.5
